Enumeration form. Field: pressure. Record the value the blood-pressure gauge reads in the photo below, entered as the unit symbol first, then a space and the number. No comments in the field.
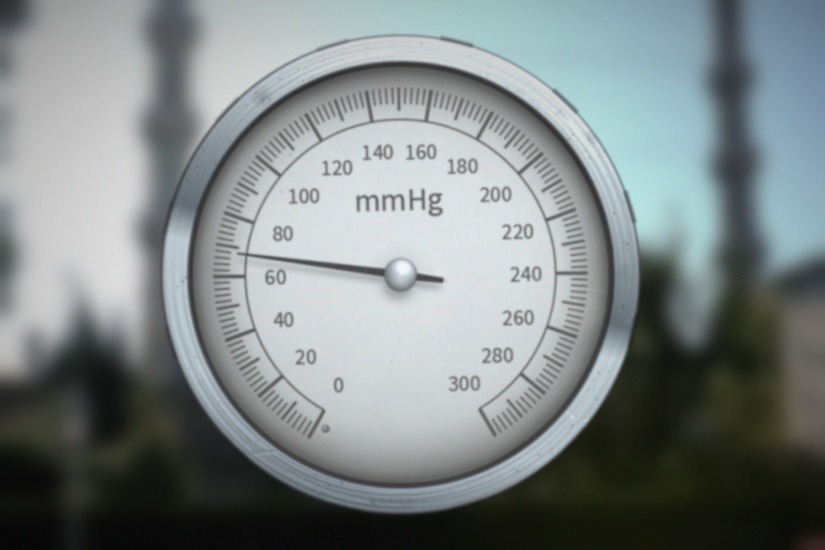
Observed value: mmHg 68
